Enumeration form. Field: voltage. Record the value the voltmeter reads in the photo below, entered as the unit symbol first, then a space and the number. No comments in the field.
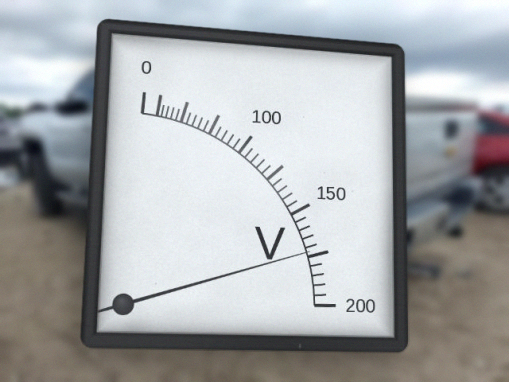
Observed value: V 172.5
